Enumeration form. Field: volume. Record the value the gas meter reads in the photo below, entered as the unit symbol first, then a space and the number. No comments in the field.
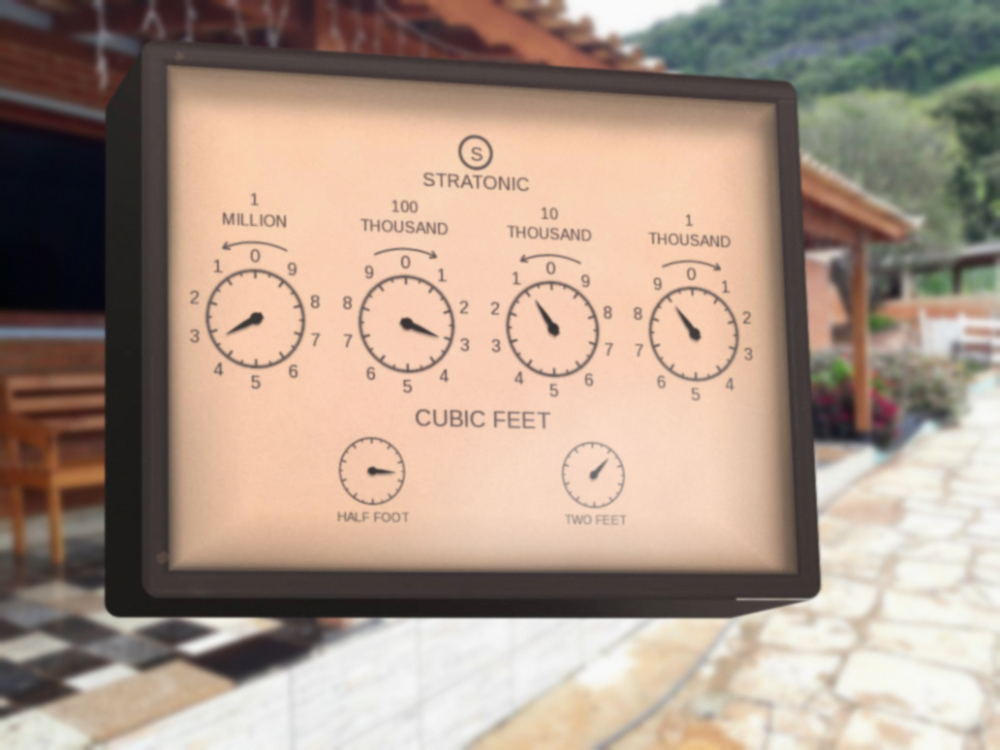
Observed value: ft³ 330900
